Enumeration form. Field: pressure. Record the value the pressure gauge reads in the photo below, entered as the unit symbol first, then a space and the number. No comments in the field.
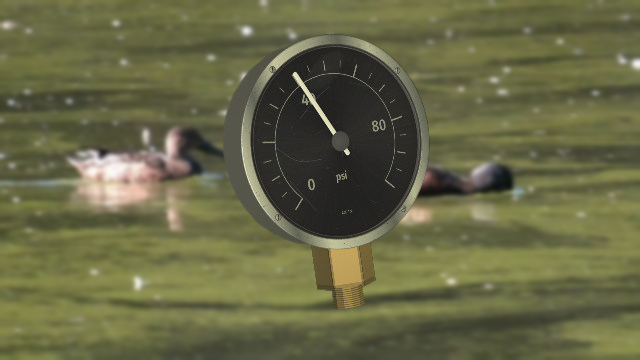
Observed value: psi 40
